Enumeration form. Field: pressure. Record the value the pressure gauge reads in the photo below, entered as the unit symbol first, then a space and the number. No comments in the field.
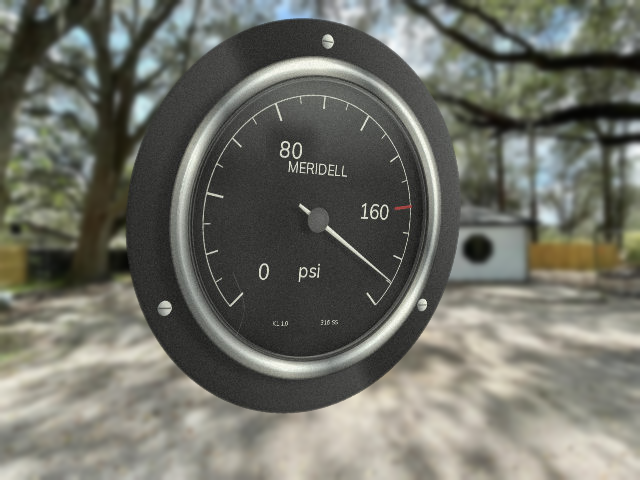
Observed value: psi 190
